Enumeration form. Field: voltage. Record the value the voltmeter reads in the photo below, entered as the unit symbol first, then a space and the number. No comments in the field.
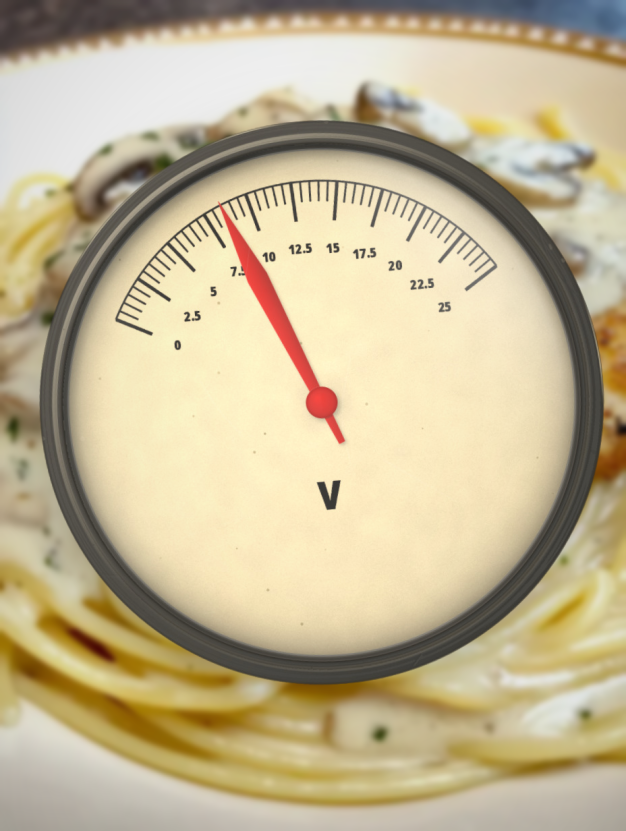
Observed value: V 8.5
